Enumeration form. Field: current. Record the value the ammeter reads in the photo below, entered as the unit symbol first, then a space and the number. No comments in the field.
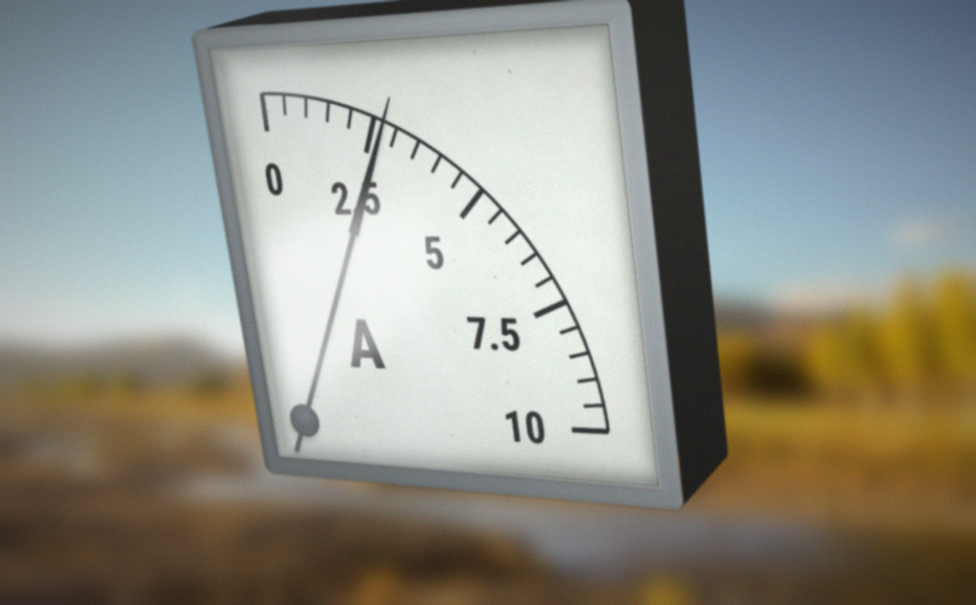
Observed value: A 2.75
